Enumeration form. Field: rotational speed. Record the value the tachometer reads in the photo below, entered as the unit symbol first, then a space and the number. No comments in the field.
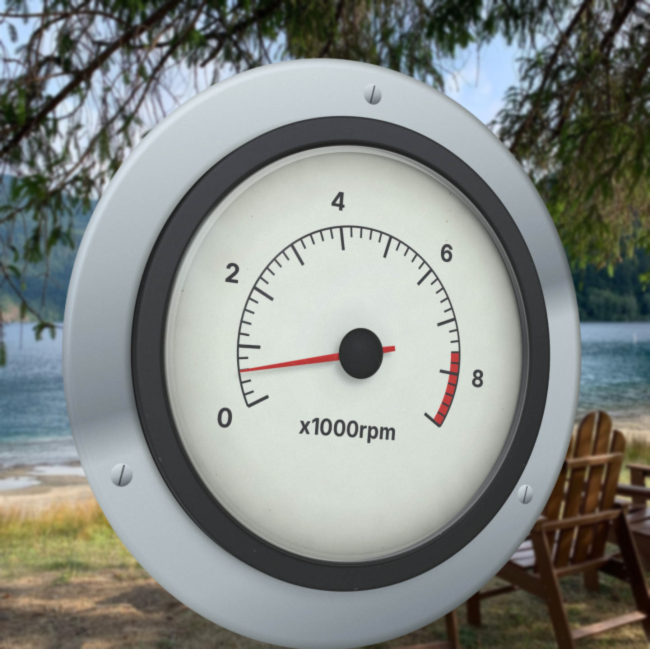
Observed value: rpm 600
